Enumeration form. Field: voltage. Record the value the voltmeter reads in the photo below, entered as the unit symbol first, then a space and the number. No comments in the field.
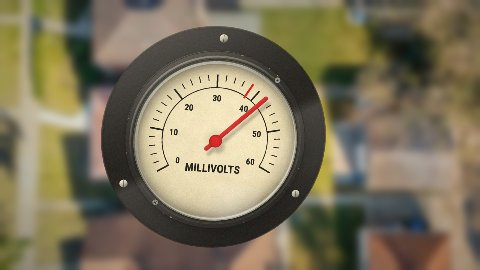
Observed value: mV 42
